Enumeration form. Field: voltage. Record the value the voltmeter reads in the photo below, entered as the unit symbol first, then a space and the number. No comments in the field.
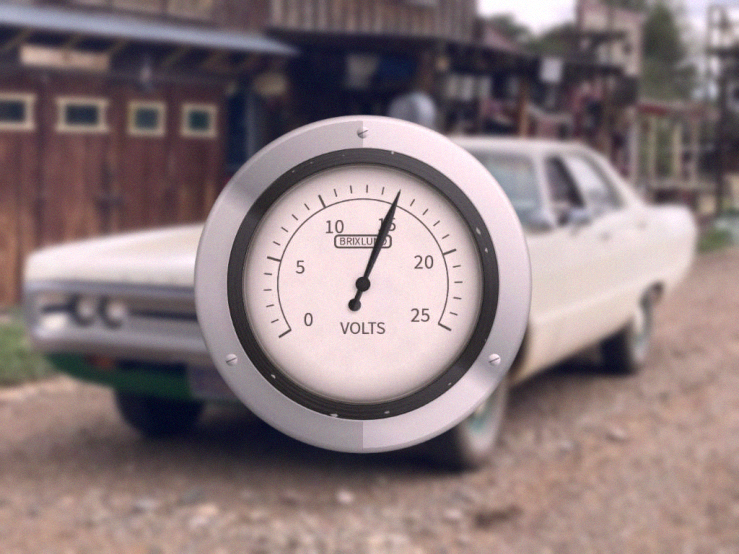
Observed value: V 15
